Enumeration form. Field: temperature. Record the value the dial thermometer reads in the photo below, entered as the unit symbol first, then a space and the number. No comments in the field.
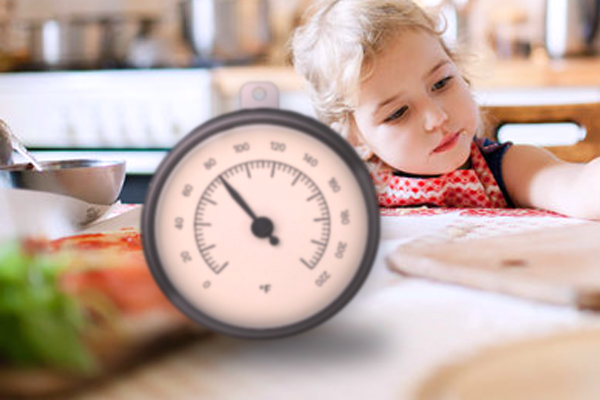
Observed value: °F 80
